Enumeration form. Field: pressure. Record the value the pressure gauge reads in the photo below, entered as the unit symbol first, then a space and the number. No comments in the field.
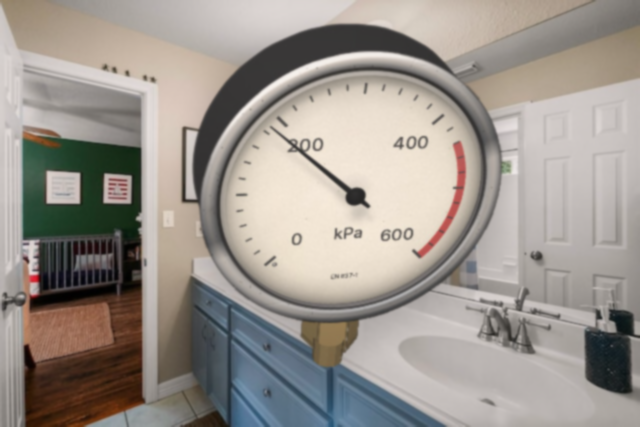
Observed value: kPa 190
